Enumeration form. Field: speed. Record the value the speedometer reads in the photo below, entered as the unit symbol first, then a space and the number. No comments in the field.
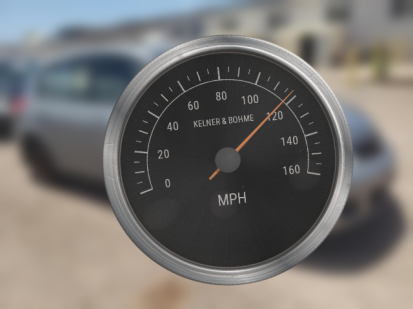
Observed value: mph 117.5
